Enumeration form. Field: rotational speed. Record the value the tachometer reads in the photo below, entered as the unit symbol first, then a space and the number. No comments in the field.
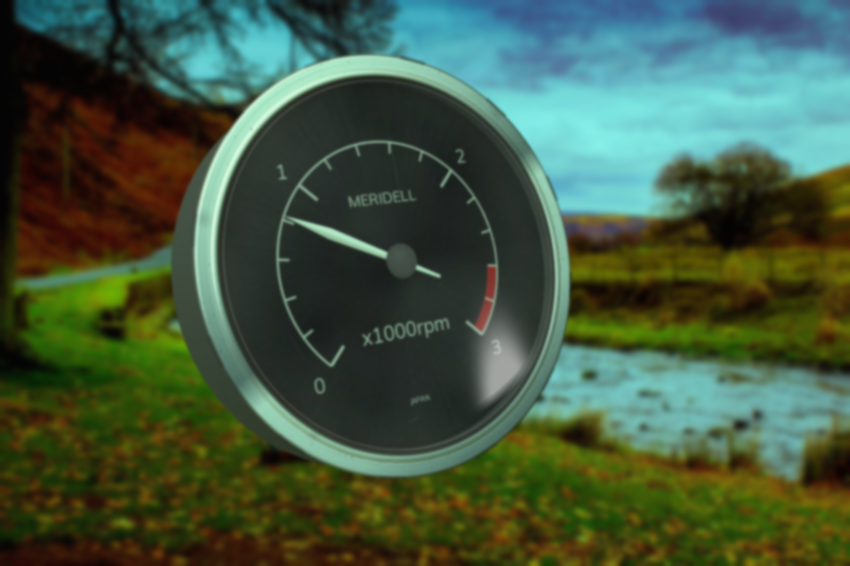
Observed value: rpm 800
